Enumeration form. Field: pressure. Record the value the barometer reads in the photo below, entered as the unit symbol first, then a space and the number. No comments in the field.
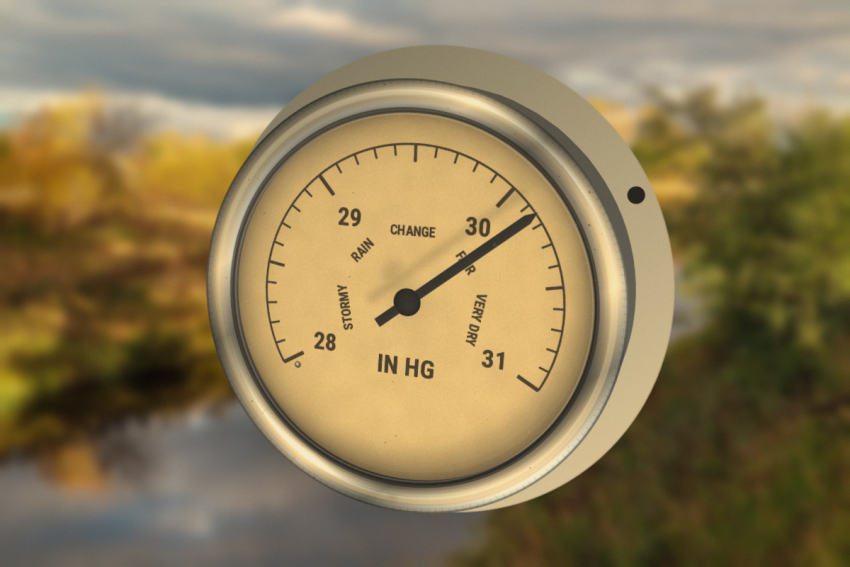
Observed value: inHg 30.15
